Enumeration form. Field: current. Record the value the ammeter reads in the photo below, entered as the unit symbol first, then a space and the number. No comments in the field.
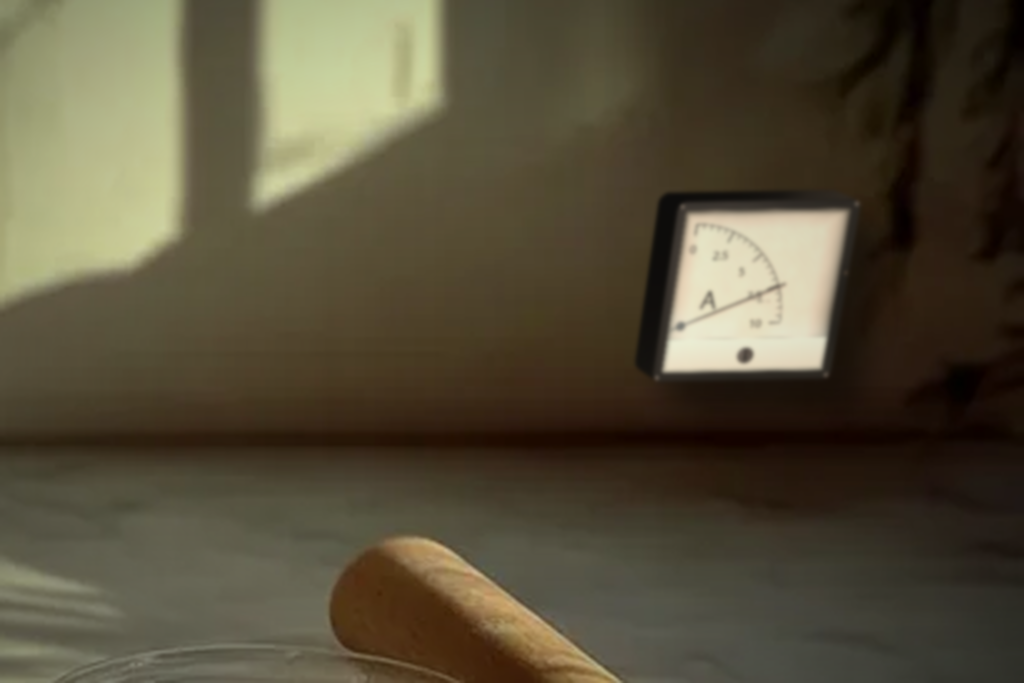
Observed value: A 7.5
